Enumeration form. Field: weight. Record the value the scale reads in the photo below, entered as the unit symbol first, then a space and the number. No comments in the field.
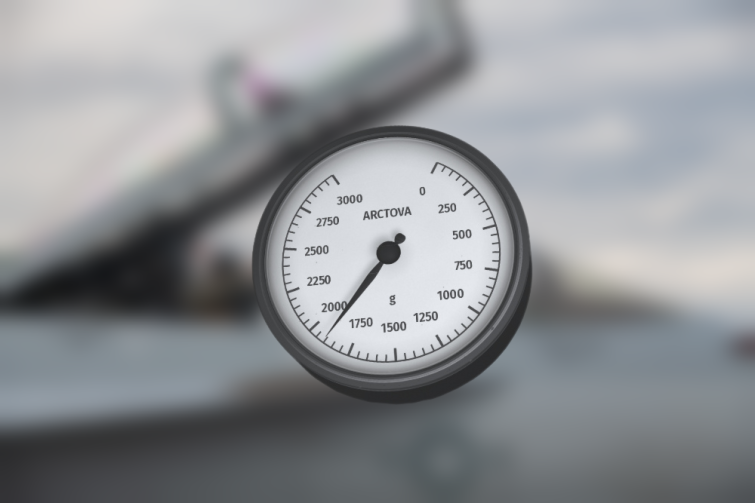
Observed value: g 1900
